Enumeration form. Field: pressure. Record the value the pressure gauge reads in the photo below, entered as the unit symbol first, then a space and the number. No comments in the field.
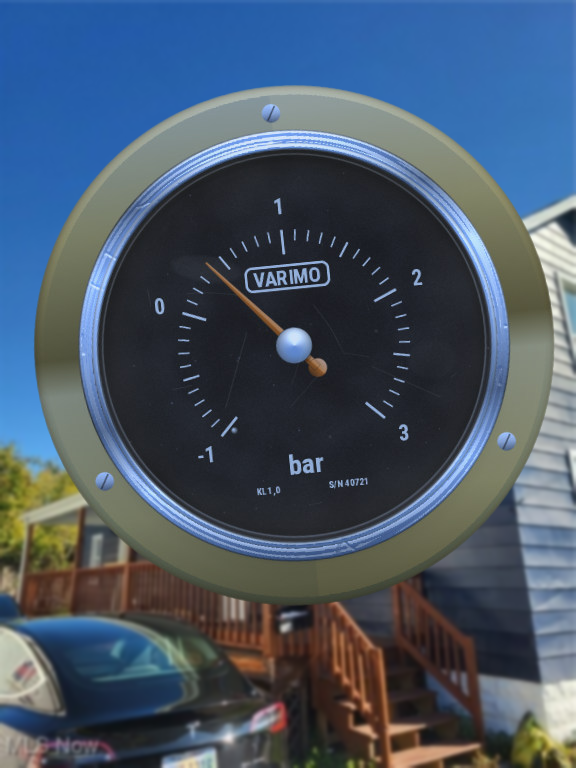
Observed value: bar 0.4
